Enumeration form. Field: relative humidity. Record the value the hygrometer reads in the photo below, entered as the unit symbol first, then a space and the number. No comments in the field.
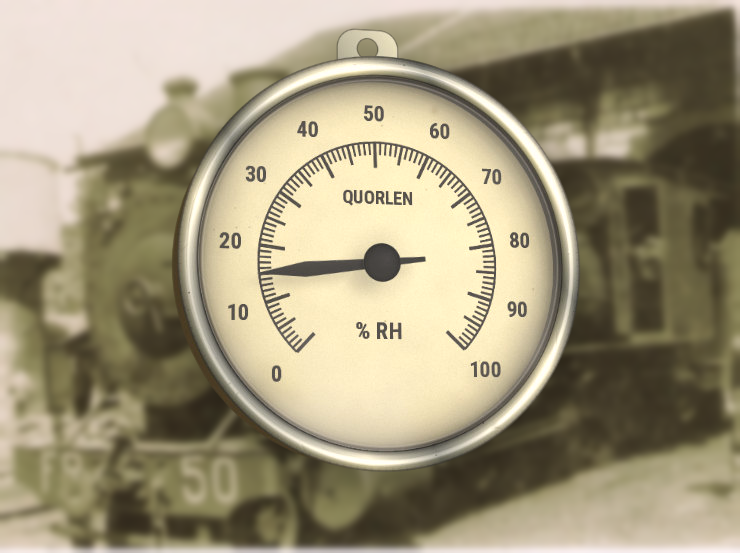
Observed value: % 15
